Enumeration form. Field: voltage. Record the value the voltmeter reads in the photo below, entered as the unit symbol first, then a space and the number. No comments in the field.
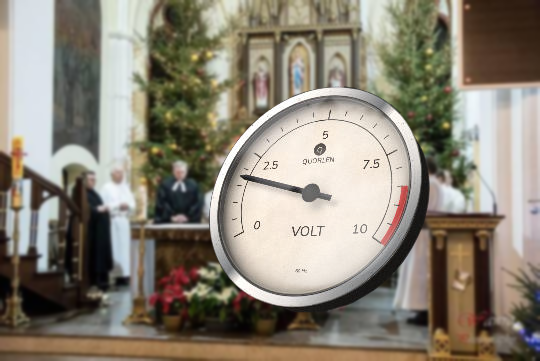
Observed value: V 1.75
